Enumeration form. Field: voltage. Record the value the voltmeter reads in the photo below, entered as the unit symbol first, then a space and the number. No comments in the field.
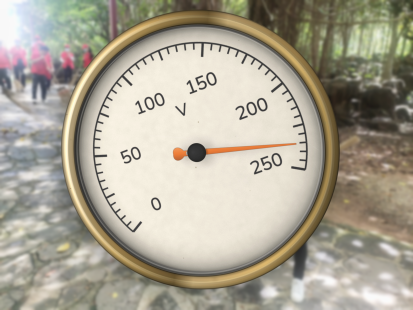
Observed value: V 235
